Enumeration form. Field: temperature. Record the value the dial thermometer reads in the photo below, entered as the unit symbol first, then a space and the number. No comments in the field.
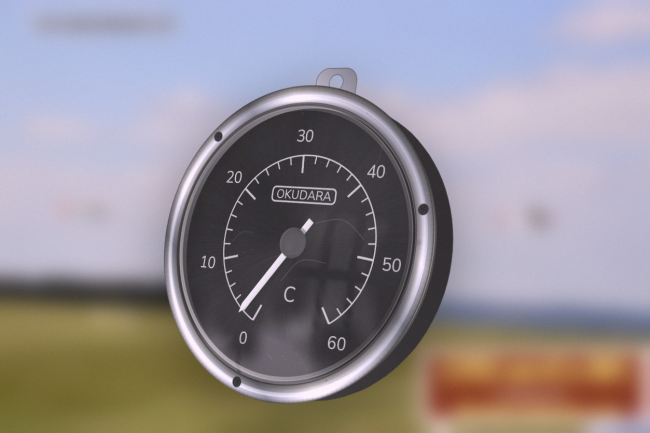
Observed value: °C 2
